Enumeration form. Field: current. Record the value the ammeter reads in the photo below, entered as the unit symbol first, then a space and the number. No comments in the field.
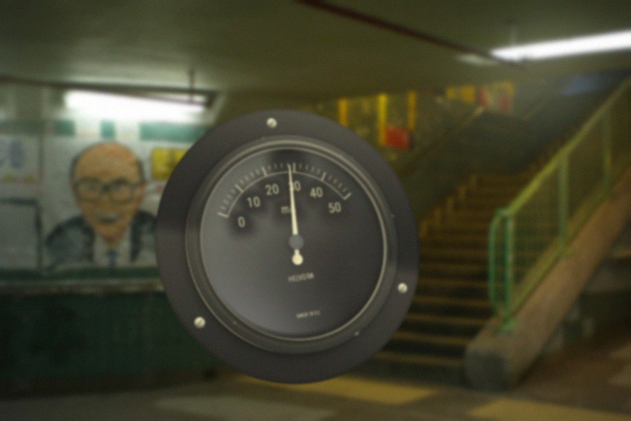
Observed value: mA 28
